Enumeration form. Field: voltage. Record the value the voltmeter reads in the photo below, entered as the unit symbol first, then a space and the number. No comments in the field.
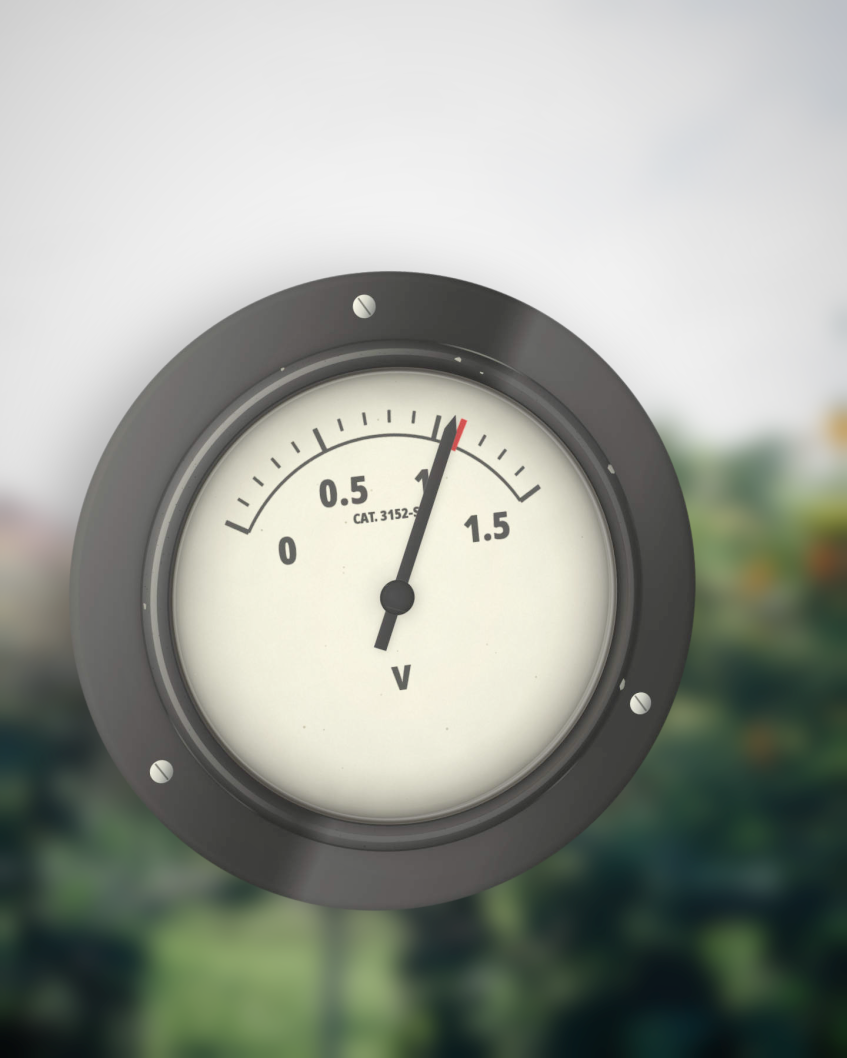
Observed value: V 1.05
